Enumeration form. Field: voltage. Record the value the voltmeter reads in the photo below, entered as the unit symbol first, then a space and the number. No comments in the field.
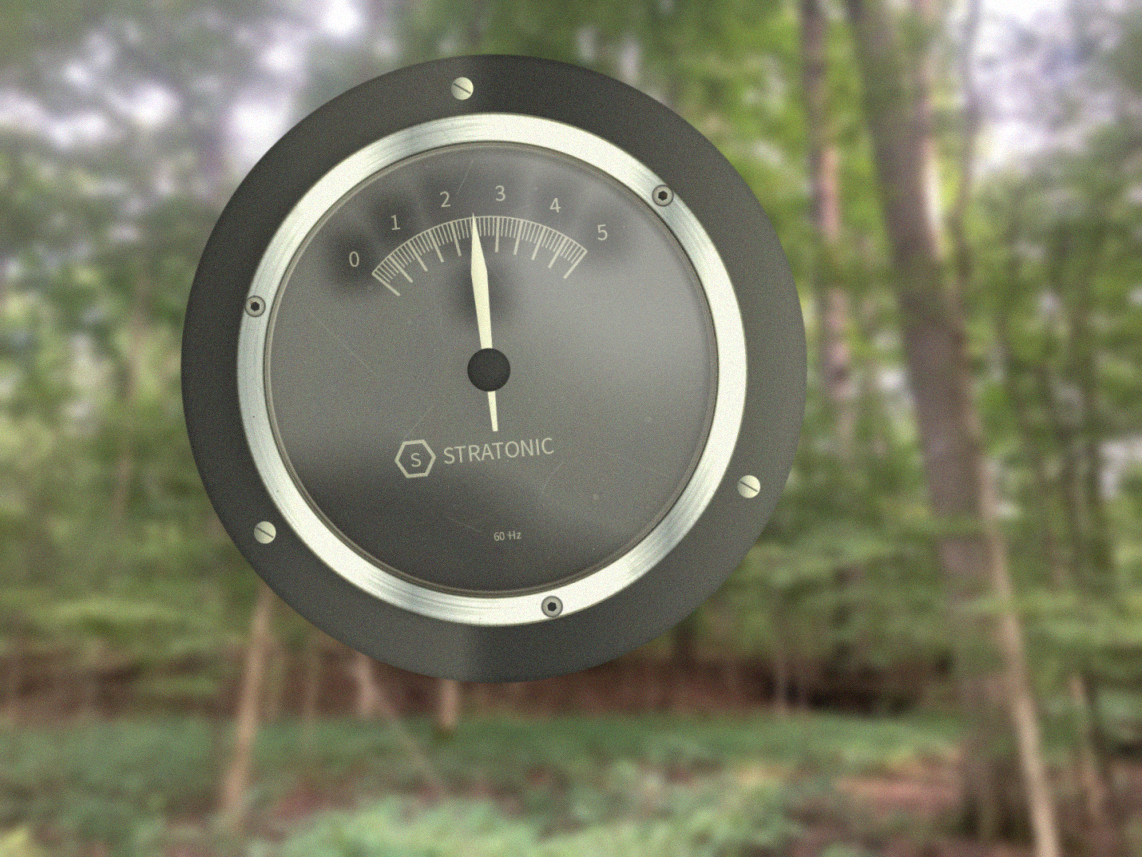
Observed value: V 2.5
